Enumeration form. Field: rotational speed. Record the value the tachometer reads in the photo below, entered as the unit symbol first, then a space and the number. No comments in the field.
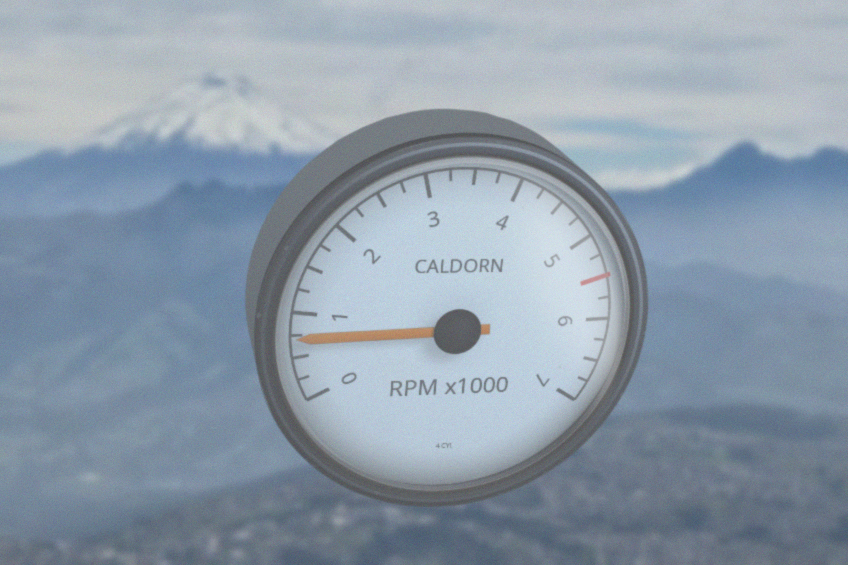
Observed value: rpm 750
